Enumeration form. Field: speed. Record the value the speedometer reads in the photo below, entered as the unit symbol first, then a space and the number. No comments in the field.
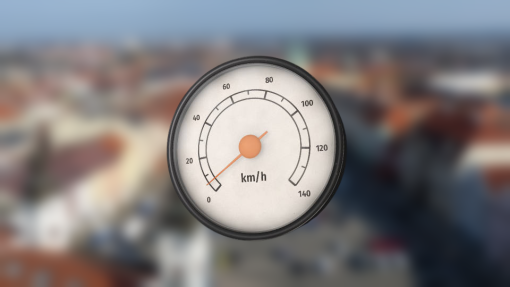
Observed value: km/h 5
